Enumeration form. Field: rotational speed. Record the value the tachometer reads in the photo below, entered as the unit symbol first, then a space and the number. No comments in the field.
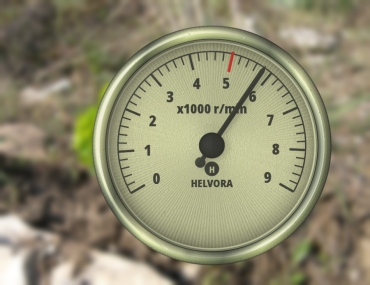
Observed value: rpm 5800
